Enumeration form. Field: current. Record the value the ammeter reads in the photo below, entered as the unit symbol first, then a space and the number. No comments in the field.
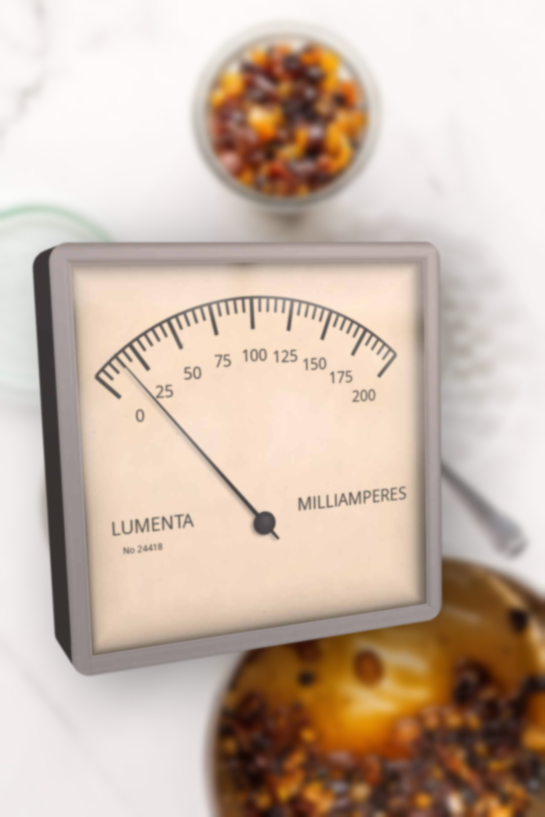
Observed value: mA 15
